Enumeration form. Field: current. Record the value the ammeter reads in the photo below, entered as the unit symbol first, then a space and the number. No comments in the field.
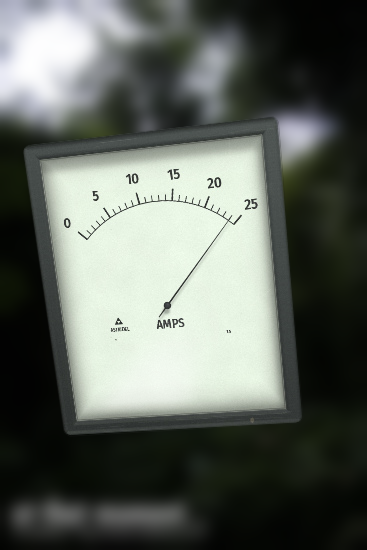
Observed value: A 24
